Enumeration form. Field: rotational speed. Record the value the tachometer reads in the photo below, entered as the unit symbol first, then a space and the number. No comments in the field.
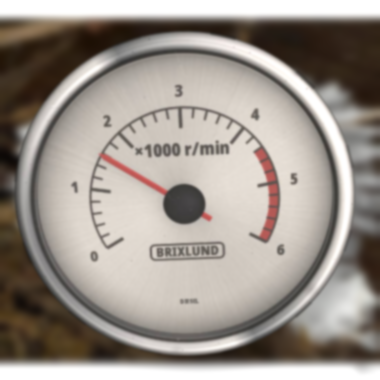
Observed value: rpm 1600
